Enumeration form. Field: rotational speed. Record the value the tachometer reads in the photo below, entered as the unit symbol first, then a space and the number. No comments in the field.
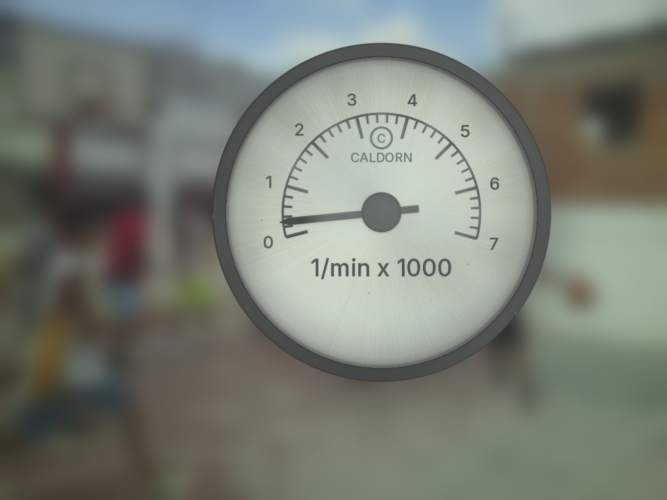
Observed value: rpm 300
